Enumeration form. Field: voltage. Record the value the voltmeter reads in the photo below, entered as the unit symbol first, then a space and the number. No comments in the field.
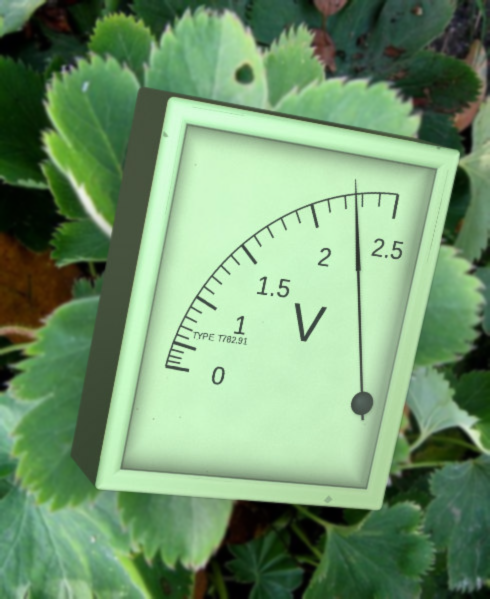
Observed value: V 2.25
